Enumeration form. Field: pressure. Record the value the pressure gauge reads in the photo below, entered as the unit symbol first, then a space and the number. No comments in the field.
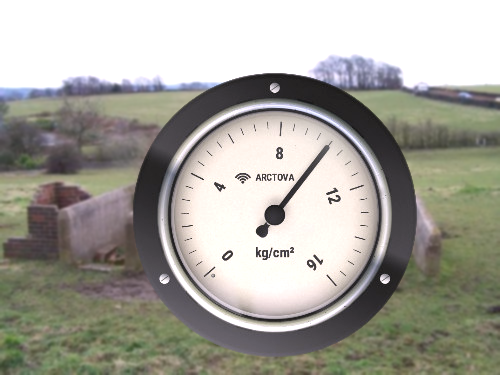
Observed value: kg/cm² 10
